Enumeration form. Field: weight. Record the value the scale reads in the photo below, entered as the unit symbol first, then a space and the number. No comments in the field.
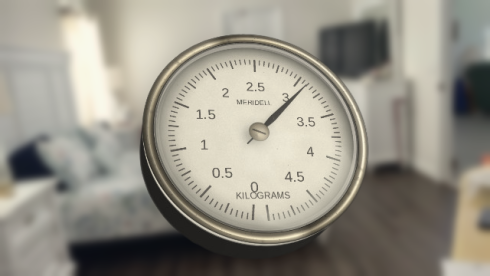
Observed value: kg 3.1
